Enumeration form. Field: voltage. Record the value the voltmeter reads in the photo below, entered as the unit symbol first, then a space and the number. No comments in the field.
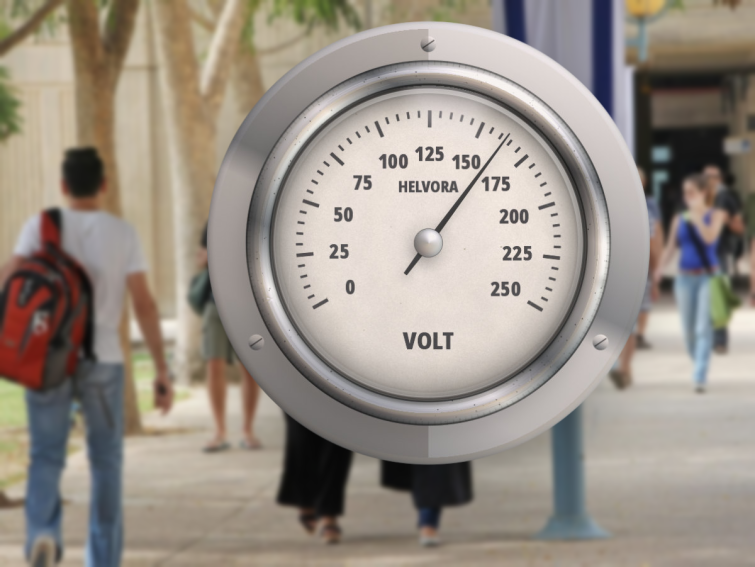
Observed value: V 162.5
